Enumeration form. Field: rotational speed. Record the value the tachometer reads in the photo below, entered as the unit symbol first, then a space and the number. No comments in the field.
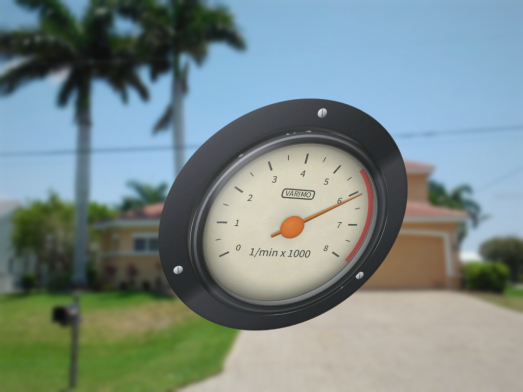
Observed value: rpm 6000
